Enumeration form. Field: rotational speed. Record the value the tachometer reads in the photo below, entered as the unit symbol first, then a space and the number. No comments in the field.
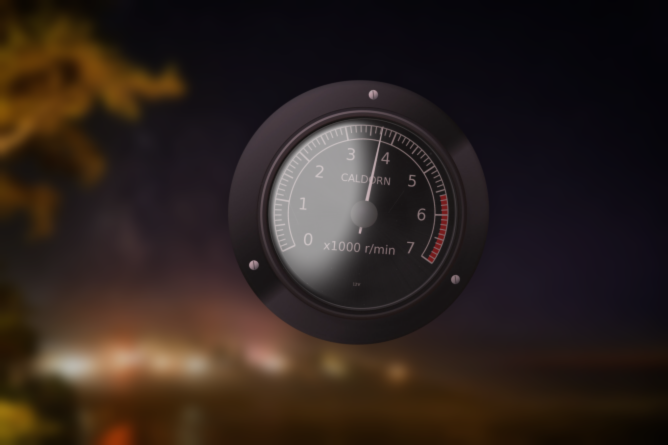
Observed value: rpm 3700
